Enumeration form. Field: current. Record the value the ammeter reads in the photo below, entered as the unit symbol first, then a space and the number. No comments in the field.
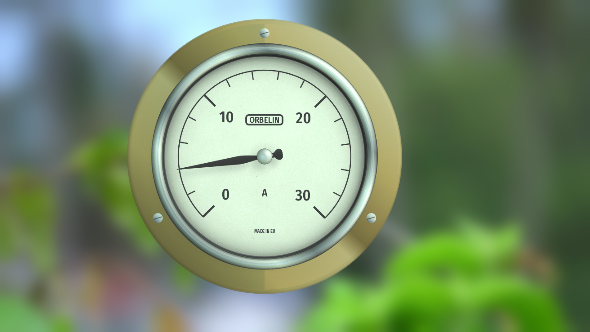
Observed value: A 4
